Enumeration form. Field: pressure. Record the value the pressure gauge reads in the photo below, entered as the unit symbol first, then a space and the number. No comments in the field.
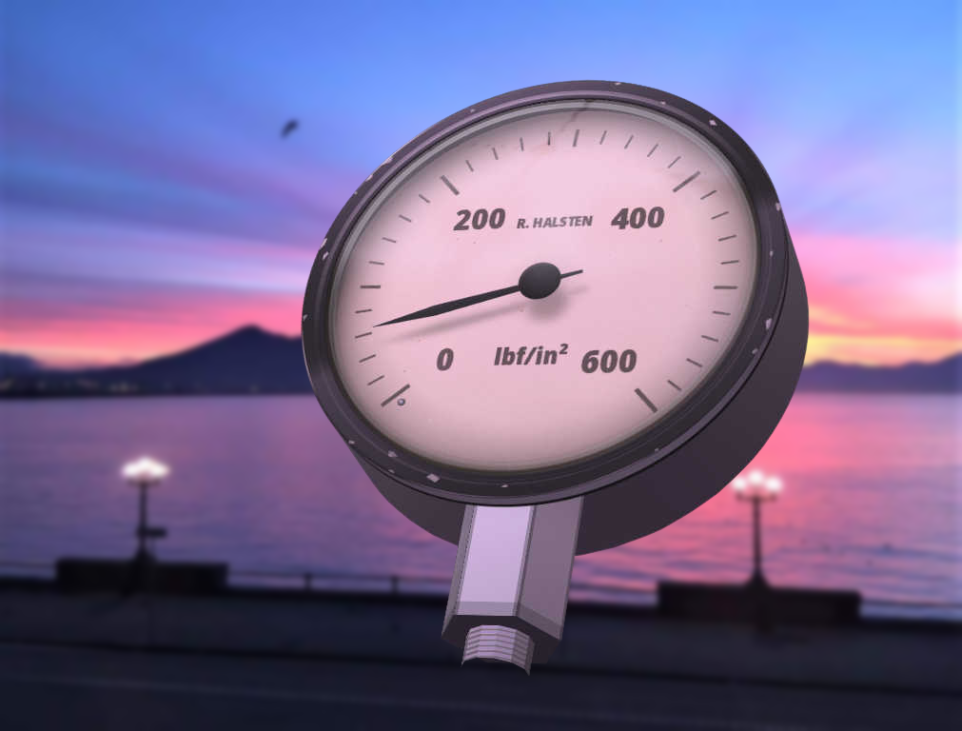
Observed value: psi 60
